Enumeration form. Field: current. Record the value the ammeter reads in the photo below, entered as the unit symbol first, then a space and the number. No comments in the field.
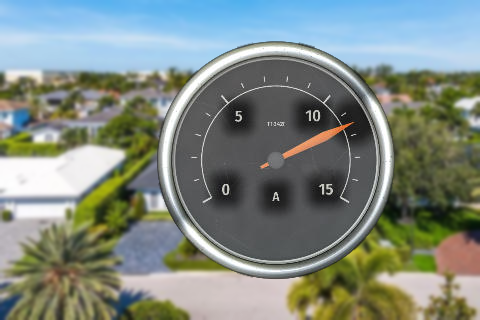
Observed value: A 11.5
